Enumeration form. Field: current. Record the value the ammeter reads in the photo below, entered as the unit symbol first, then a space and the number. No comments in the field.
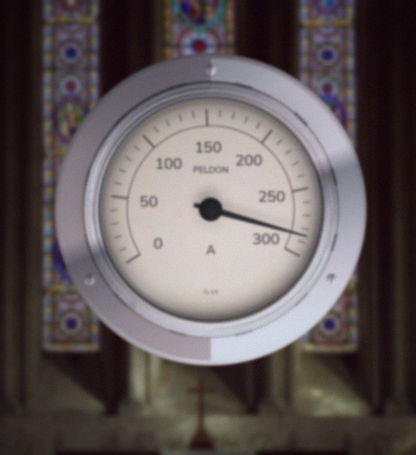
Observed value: A 285
